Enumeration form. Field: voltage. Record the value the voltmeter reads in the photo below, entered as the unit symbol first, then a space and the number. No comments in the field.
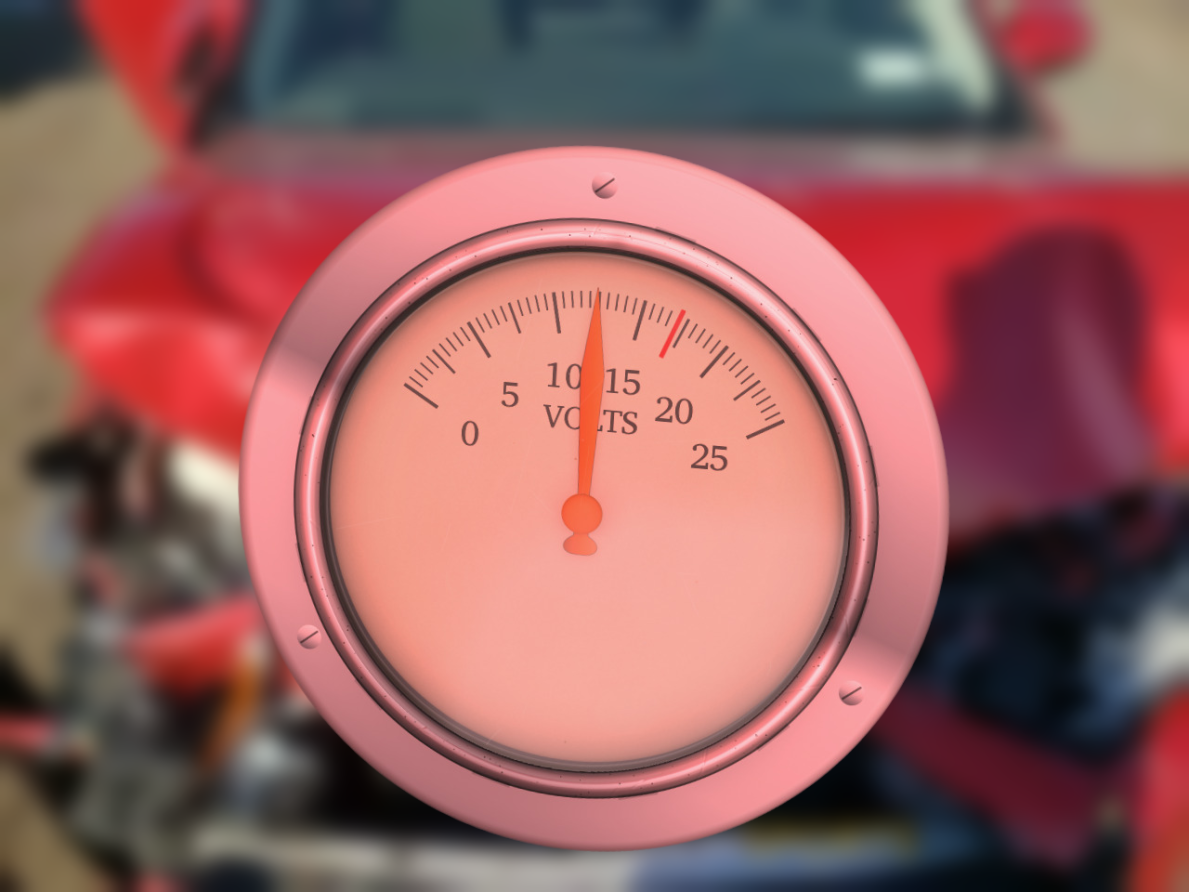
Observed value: V 12.5
